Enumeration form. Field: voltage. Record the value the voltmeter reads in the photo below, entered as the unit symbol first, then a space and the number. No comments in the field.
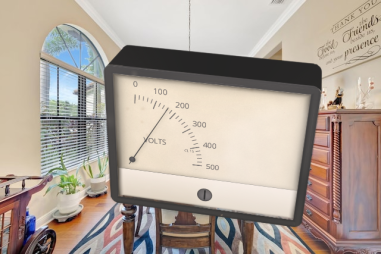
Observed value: V 160
